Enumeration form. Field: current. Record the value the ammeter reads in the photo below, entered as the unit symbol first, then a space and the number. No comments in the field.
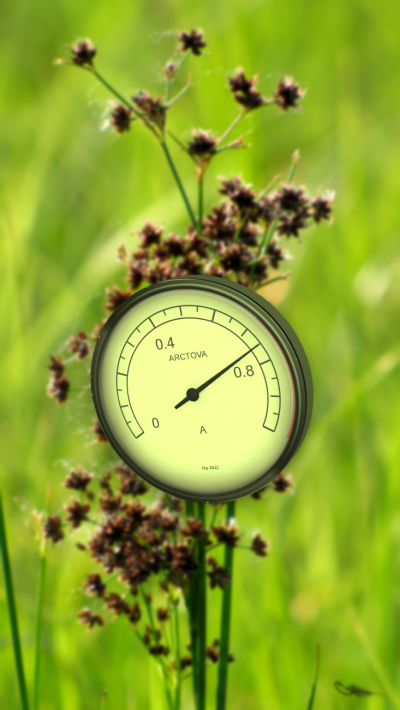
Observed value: A 0.75
